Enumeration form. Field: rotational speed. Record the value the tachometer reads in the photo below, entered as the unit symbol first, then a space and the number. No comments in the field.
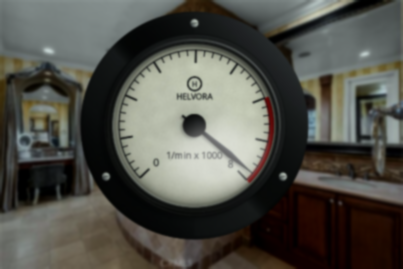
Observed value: rpm 7800
